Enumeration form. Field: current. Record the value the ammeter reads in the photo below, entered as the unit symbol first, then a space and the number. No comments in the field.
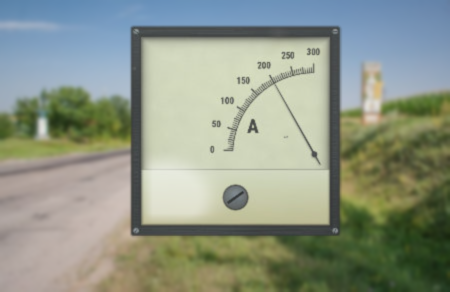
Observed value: A 200
